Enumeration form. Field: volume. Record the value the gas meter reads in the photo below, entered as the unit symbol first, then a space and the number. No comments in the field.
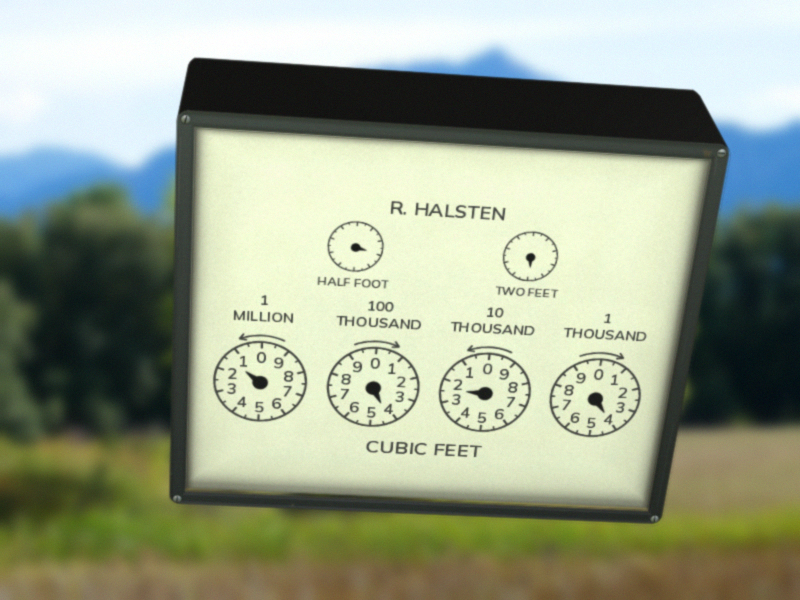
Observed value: ft³ 142400
